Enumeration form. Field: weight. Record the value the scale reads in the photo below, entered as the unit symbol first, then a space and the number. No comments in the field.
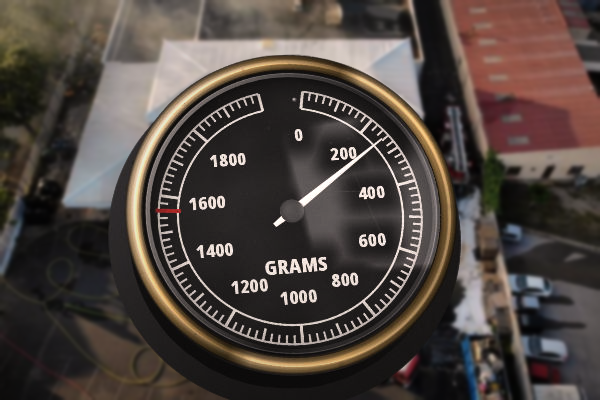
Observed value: g 260
